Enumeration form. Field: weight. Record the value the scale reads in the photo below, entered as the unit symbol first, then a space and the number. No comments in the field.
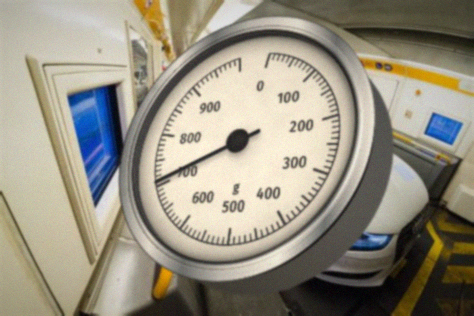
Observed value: g 700
